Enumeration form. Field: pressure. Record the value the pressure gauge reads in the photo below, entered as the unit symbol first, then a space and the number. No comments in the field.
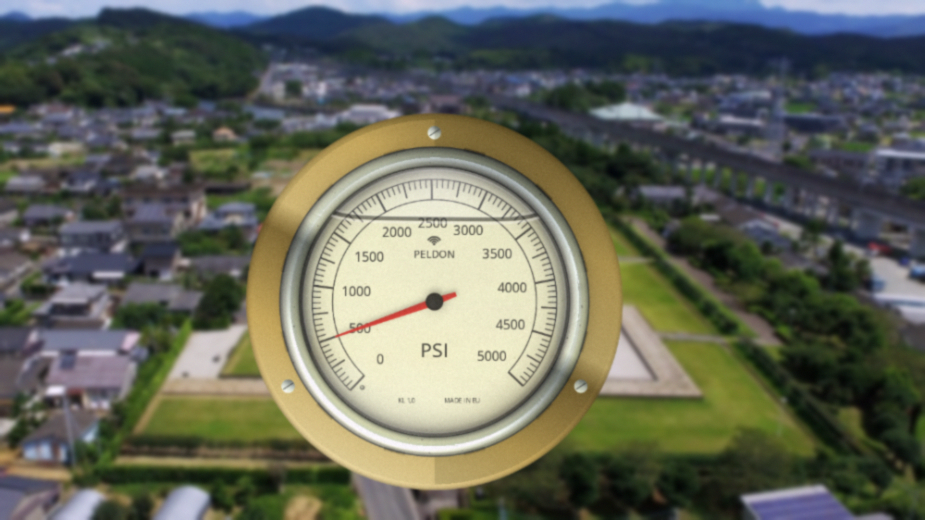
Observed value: psi 500
